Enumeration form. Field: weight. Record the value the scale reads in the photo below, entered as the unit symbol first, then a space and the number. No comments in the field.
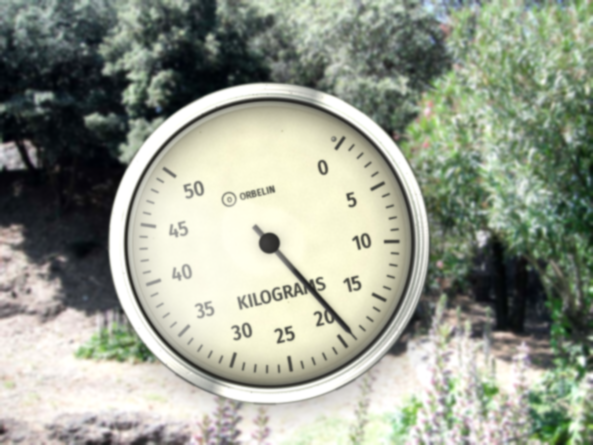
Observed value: kg 19
